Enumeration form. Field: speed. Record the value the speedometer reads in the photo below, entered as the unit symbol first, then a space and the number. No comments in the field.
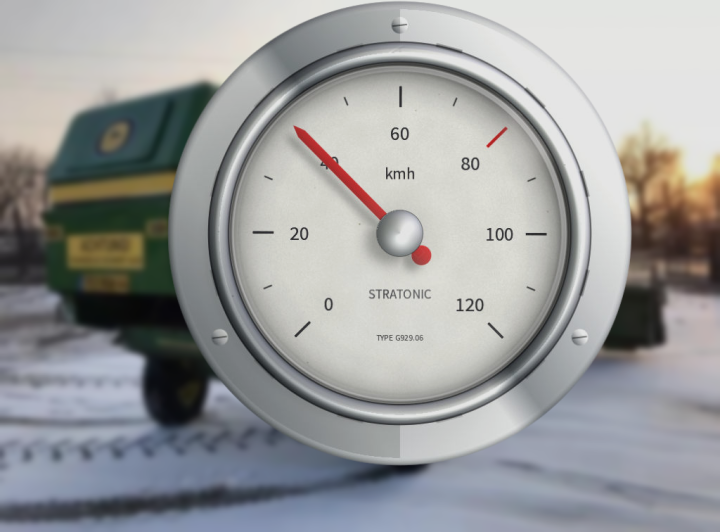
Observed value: km/h 40
